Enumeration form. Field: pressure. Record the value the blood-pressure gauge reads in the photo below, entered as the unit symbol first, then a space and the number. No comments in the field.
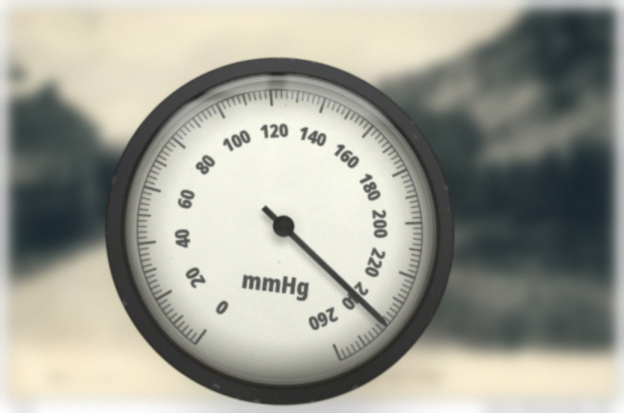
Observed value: mmHg 240
